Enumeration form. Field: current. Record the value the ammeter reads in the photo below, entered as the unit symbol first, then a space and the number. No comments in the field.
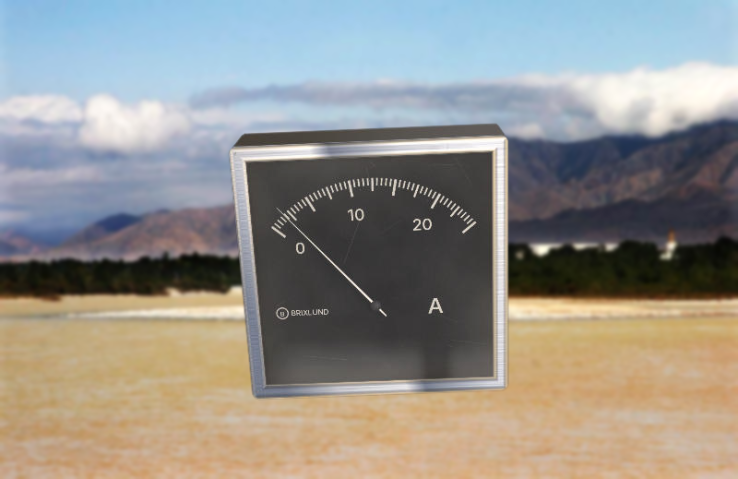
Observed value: A 2
